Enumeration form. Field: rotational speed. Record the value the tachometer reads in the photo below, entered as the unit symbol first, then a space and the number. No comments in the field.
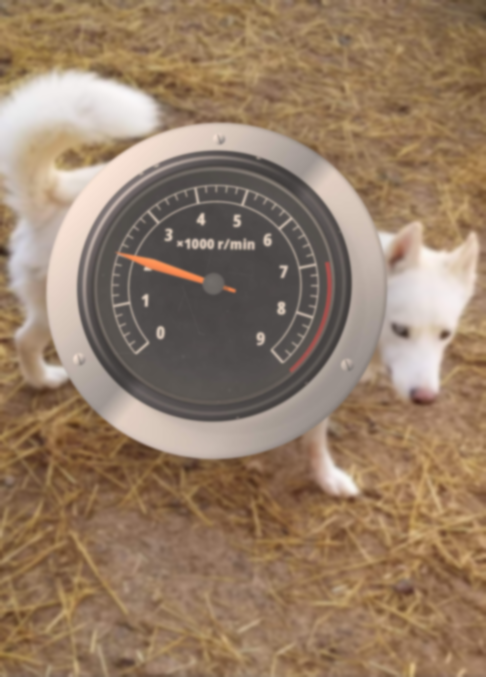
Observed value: rpm 2000
